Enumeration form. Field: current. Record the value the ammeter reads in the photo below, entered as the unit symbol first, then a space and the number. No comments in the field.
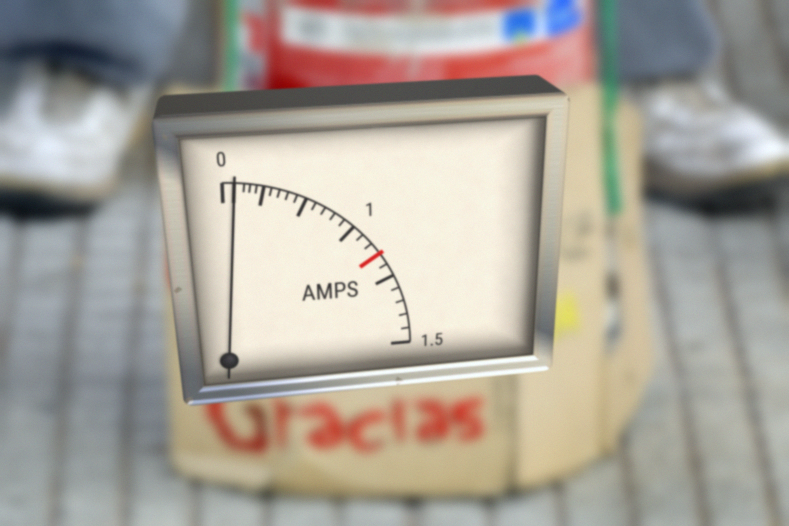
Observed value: A 0.25
